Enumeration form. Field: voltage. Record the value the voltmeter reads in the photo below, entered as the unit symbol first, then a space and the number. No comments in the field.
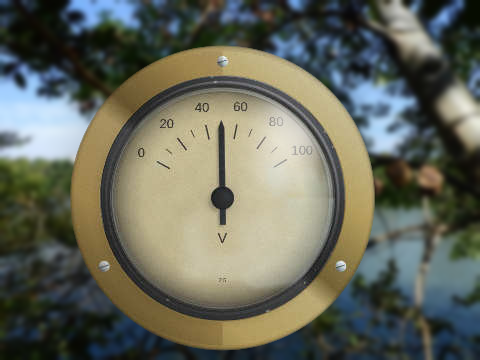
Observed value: V 50
